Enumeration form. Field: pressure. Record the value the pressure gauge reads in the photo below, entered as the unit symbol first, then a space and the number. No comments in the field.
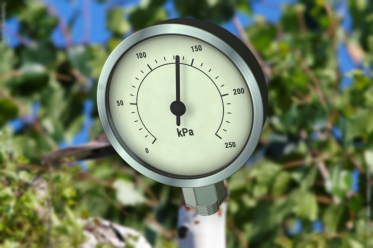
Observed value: kPa 135
